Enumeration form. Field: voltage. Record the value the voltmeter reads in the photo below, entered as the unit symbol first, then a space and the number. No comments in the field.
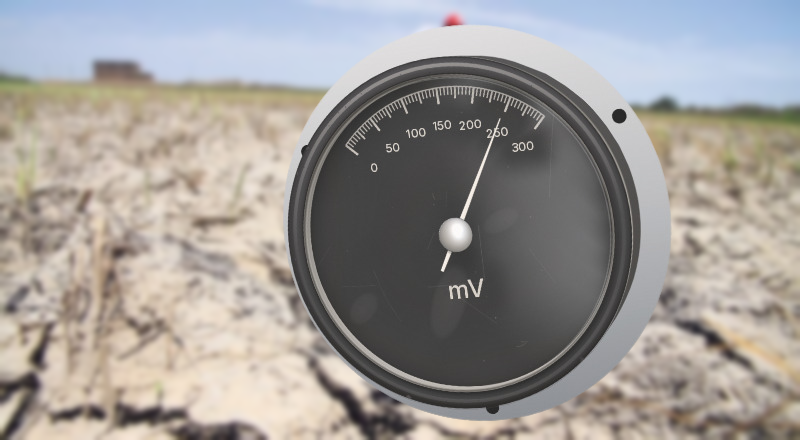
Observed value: mV 250
